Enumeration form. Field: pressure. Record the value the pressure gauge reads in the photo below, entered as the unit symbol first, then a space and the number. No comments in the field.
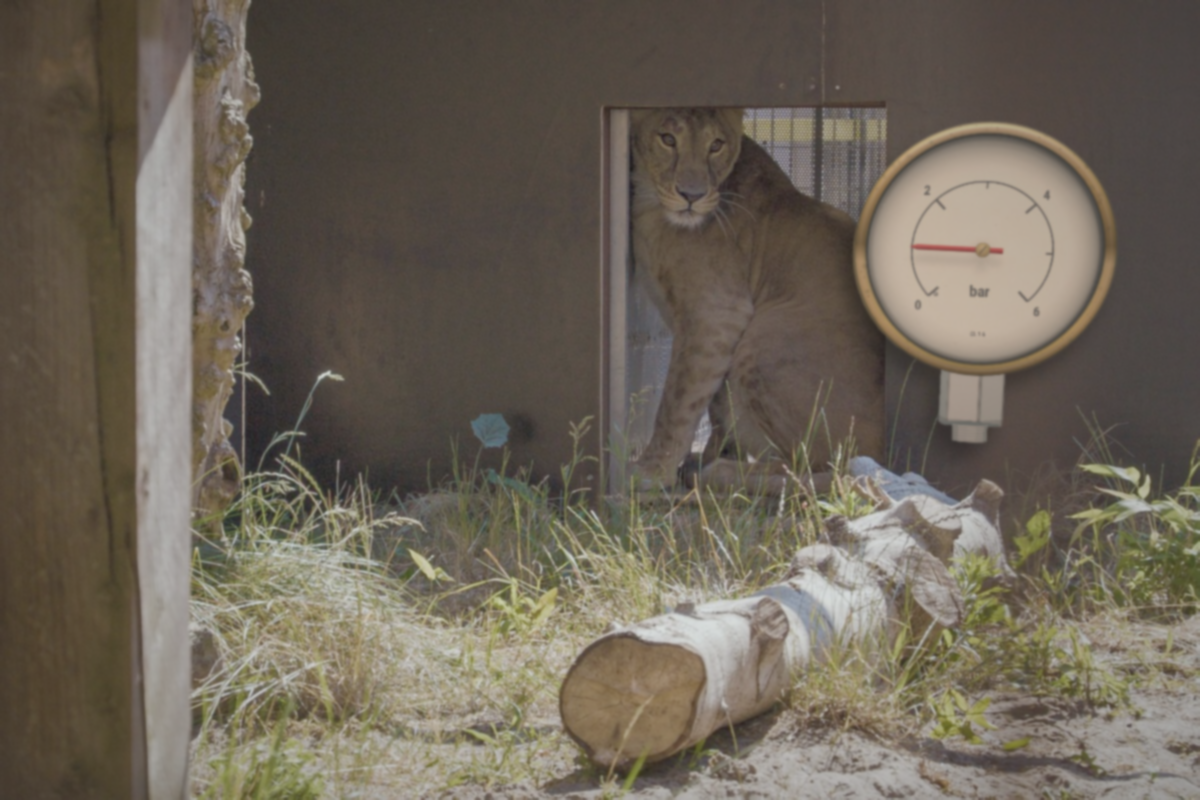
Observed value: bar 1
